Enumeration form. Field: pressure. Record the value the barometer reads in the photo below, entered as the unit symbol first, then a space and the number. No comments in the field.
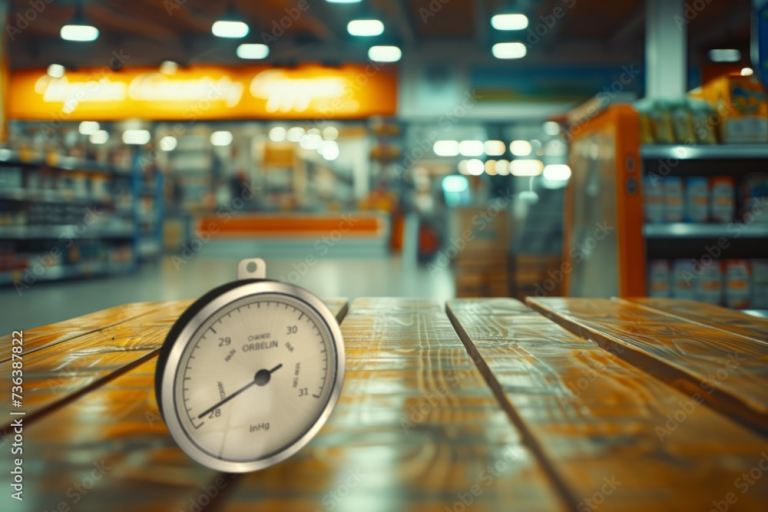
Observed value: inHg 28.1
